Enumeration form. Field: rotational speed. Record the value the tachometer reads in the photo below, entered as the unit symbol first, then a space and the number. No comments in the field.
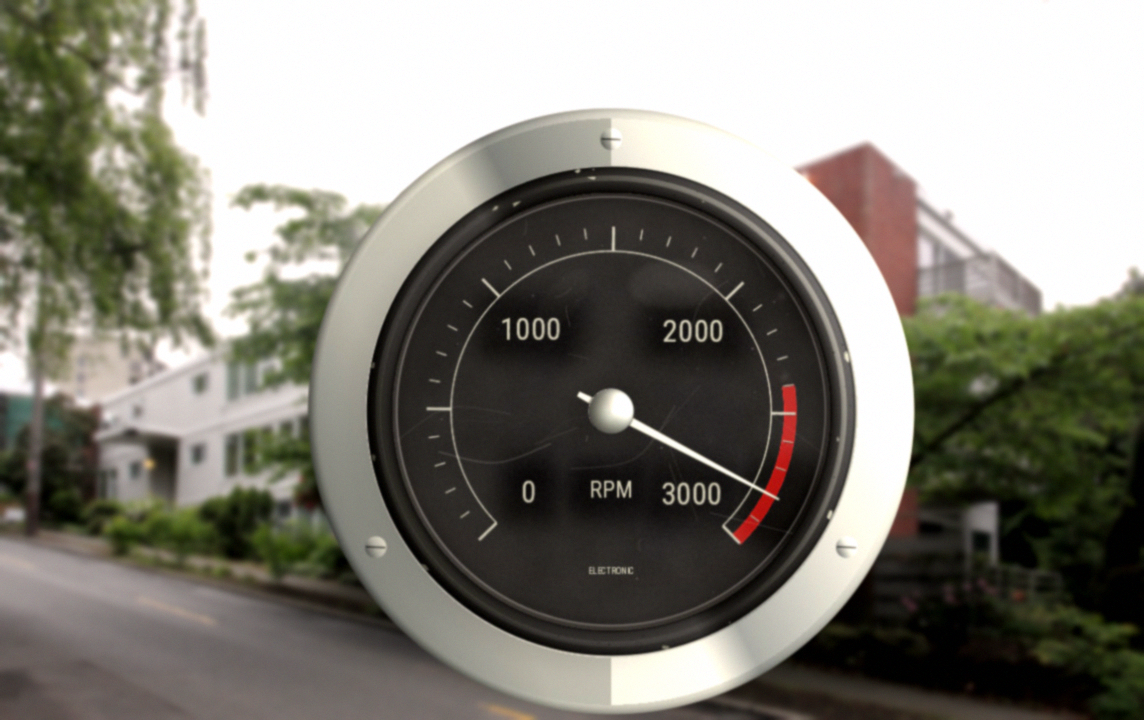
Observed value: rpm 2800
